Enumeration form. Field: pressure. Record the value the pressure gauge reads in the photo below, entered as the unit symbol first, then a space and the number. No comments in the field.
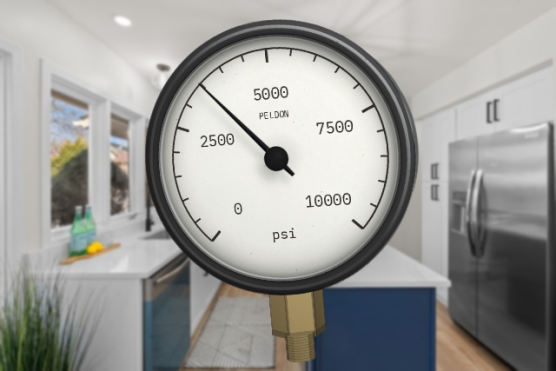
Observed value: psi 3500
